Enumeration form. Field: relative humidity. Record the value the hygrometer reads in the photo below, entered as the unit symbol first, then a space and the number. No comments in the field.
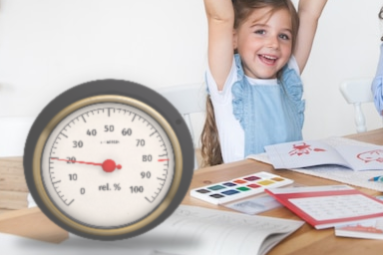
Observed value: % 20
